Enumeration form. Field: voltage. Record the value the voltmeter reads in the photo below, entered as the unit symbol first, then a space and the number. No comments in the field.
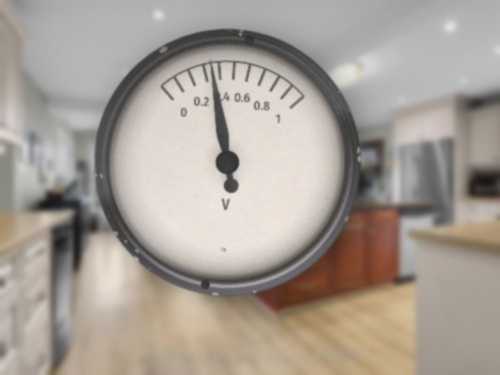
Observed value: V 0.35
